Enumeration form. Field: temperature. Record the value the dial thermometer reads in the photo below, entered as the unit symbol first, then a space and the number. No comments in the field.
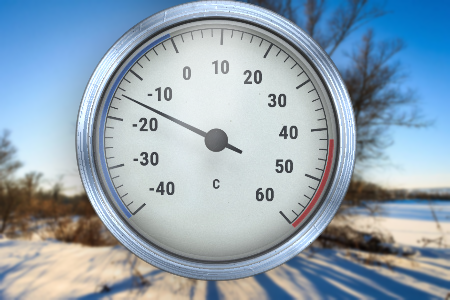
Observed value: °C -15
